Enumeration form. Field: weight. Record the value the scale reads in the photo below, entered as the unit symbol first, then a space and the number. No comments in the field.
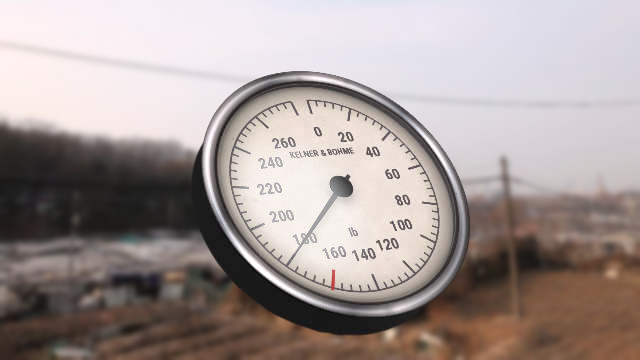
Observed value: lb 180
